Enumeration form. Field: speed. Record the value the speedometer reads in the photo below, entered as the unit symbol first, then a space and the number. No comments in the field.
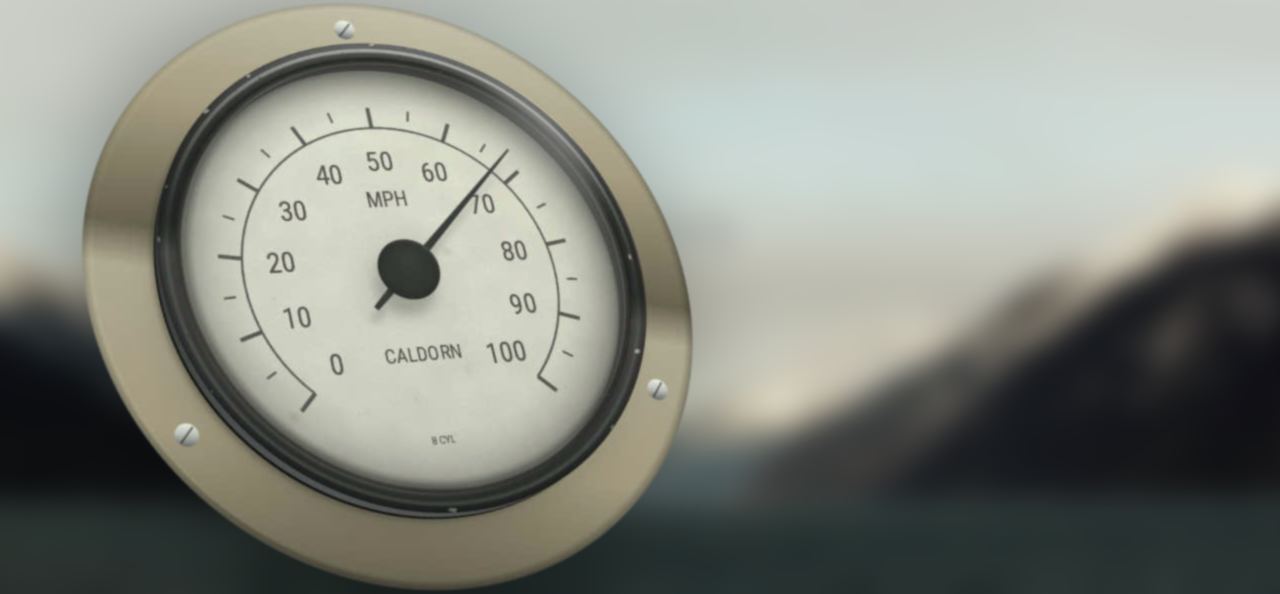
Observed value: mph 67.5
